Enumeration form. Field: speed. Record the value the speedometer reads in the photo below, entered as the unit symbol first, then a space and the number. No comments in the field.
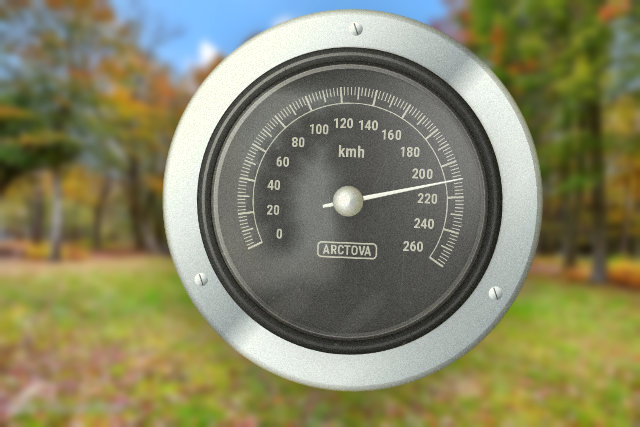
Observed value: km/h 210
